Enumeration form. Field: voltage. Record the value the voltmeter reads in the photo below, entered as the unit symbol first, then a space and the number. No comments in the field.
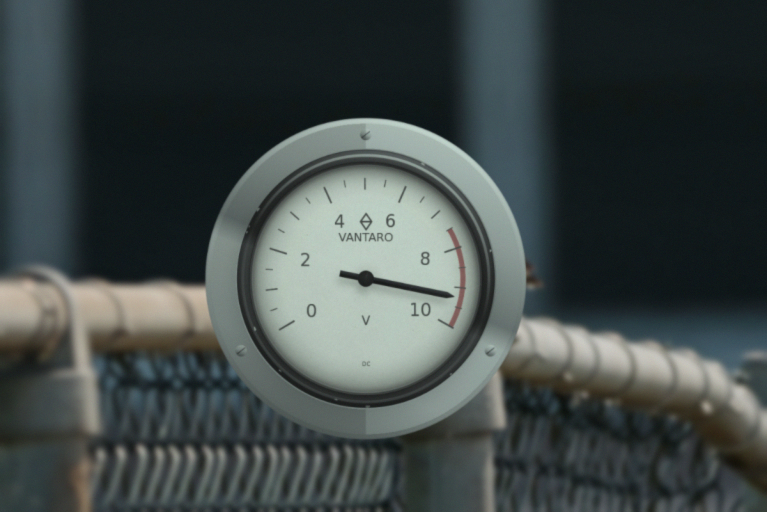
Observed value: V 9.25
